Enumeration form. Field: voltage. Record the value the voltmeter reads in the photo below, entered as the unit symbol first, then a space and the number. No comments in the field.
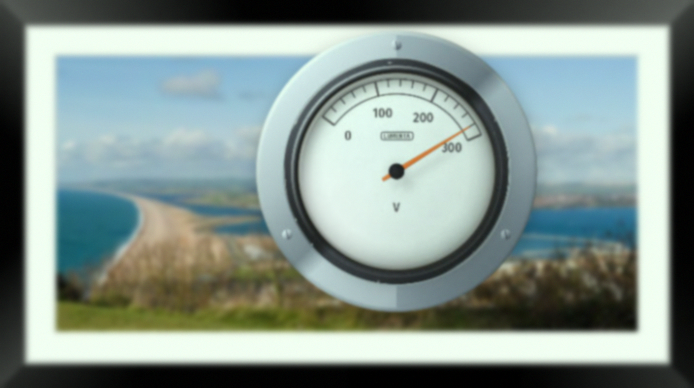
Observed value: V 280
